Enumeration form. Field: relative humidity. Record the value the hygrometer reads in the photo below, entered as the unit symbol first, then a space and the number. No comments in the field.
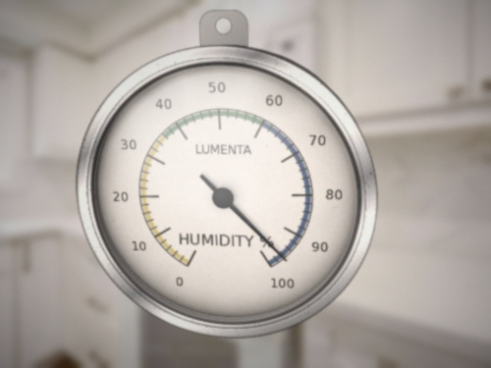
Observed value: % 96
